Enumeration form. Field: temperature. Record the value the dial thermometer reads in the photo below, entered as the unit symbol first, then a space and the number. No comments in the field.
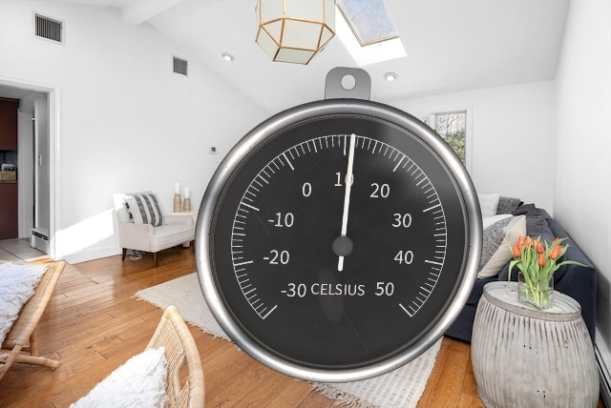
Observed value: °C 11
